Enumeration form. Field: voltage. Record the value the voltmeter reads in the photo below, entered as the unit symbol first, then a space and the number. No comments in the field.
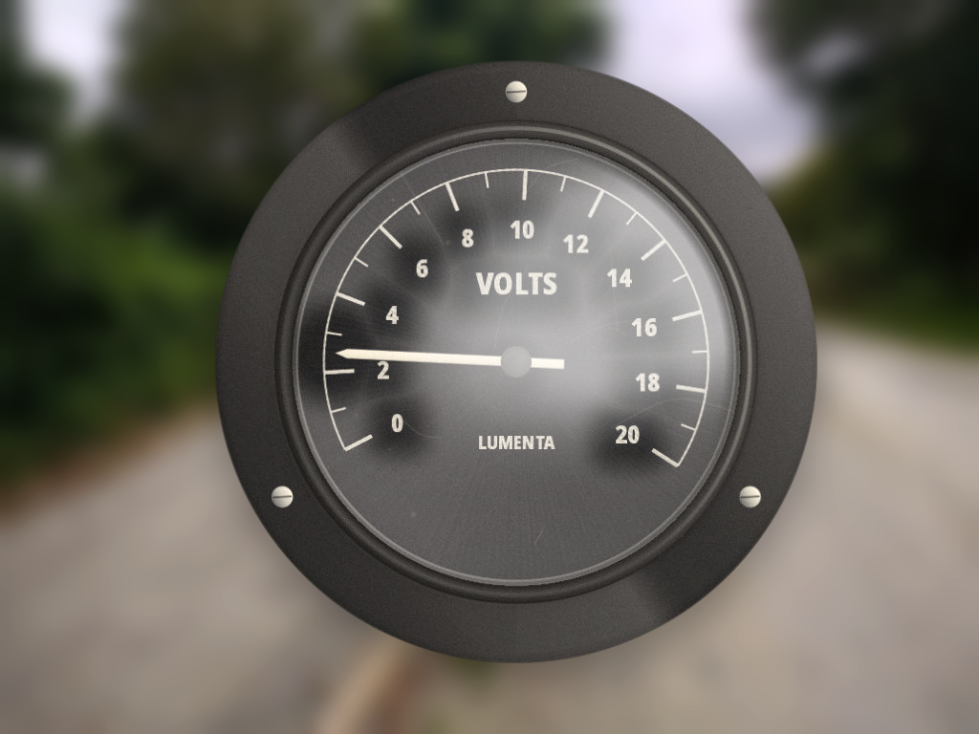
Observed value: V 2.5
